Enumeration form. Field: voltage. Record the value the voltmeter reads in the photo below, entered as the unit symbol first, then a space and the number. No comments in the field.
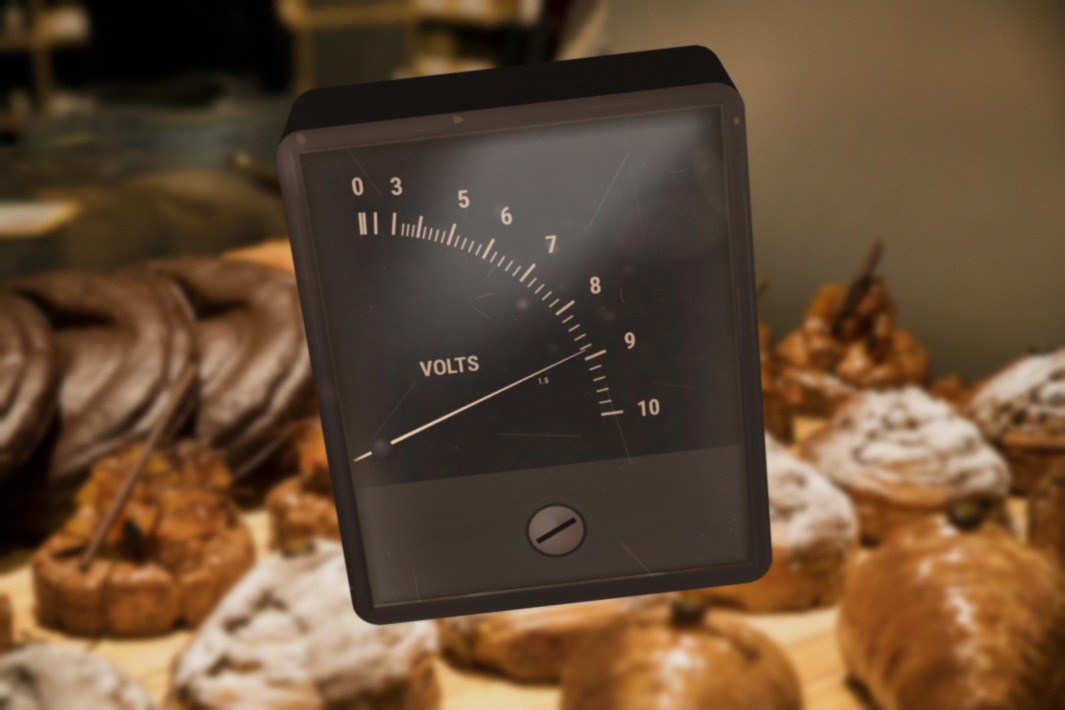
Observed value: V 8.8
